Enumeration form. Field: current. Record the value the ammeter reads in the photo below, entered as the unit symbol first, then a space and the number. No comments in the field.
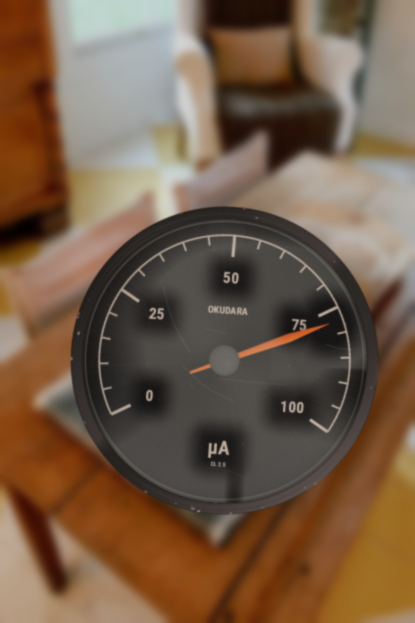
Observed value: µA 77.5
